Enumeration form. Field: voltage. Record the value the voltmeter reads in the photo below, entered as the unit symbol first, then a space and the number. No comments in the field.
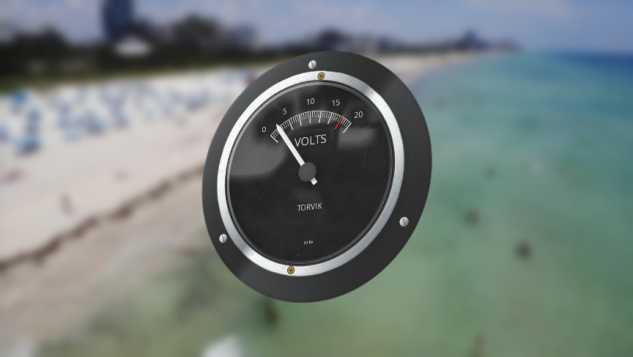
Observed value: V 2.5
